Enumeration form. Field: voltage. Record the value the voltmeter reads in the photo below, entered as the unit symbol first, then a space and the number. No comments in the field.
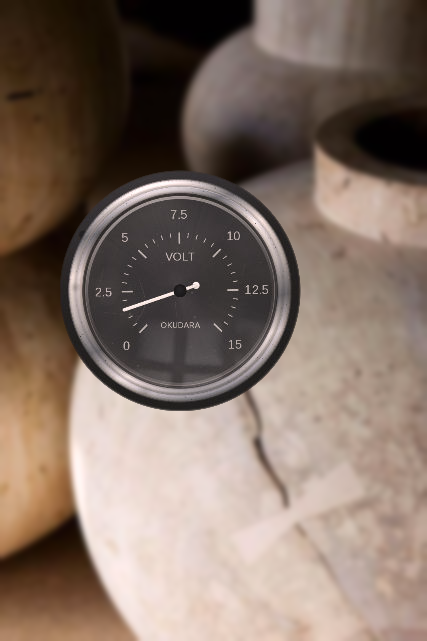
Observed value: V 1.5
